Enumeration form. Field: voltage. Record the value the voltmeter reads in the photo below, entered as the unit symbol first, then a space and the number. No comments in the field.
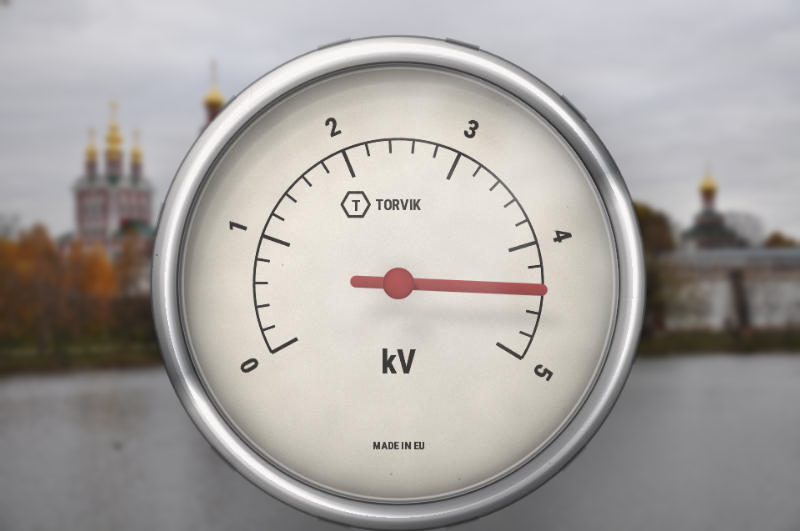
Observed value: kV 4.4
